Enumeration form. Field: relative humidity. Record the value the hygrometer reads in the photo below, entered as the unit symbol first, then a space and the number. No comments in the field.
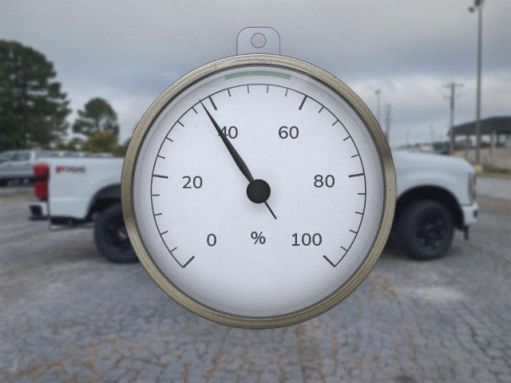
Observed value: % 38
